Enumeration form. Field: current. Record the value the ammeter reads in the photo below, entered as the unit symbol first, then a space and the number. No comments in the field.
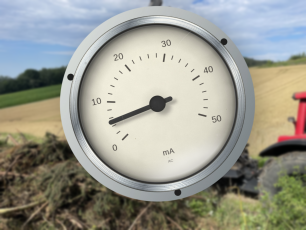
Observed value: mA 5
